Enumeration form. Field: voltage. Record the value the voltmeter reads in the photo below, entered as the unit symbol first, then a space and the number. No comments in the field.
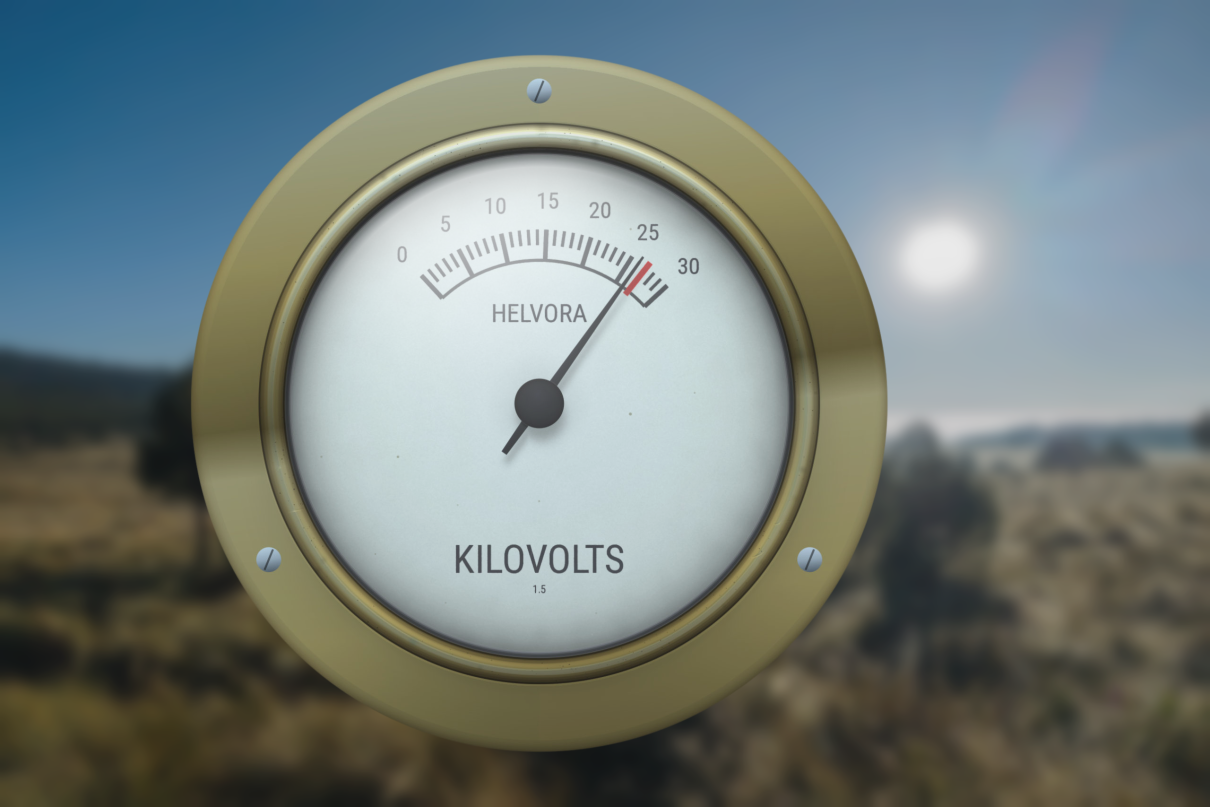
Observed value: kV 26
